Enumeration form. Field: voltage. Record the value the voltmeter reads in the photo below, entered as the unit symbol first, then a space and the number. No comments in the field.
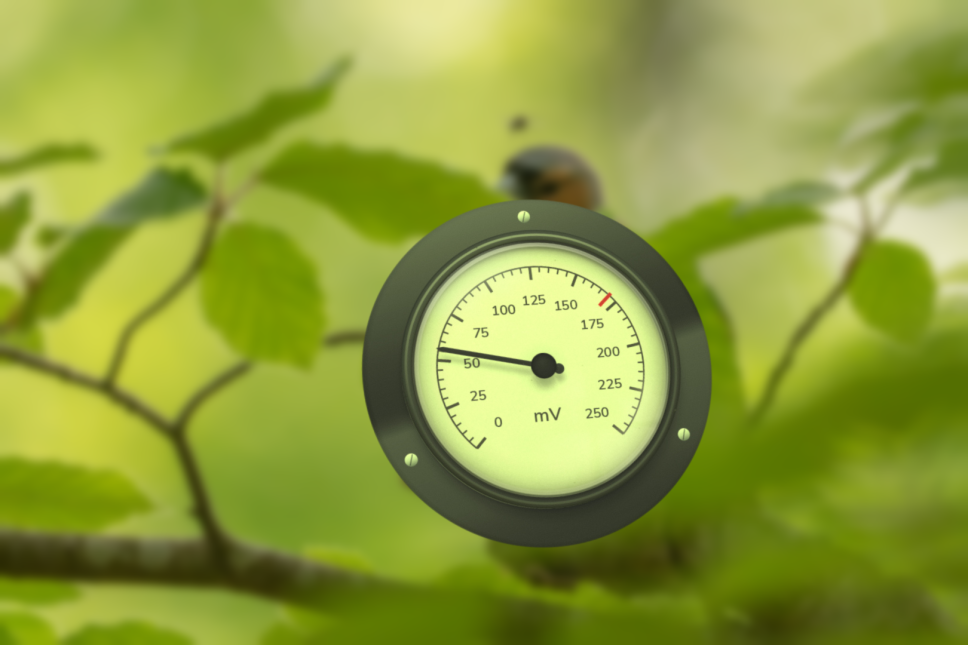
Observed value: mV 55
